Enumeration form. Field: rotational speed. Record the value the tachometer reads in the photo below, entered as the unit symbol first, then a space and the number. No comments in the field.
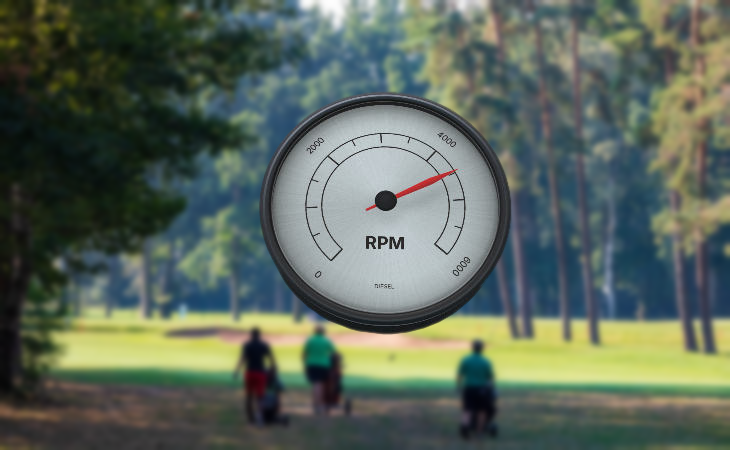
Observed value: rpm 4500
